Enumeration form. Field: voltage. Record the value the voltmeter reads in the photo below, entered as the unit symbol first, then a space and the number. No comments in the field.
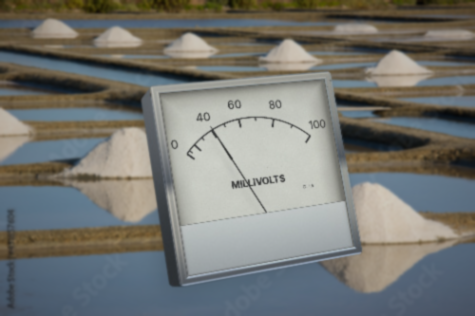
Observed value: mV 40
